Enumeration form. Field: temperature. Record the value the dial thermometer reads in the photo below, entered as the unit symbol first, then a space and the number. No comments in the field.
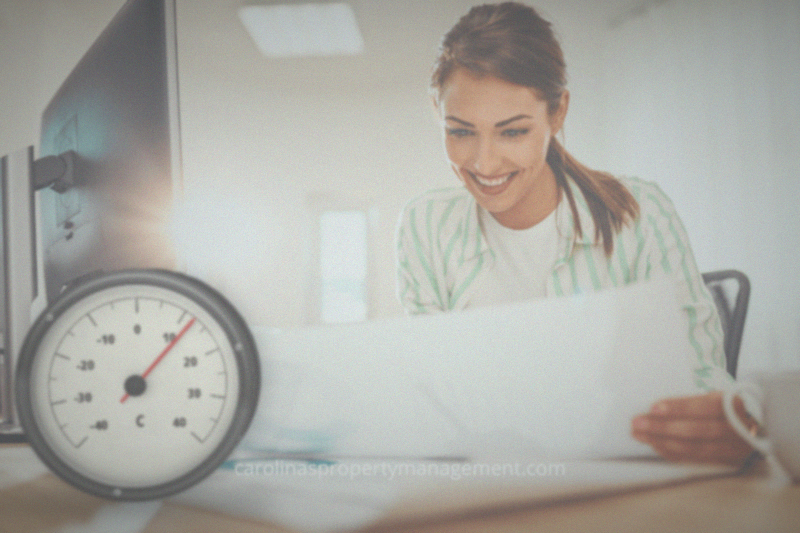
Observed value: °C 12.5
